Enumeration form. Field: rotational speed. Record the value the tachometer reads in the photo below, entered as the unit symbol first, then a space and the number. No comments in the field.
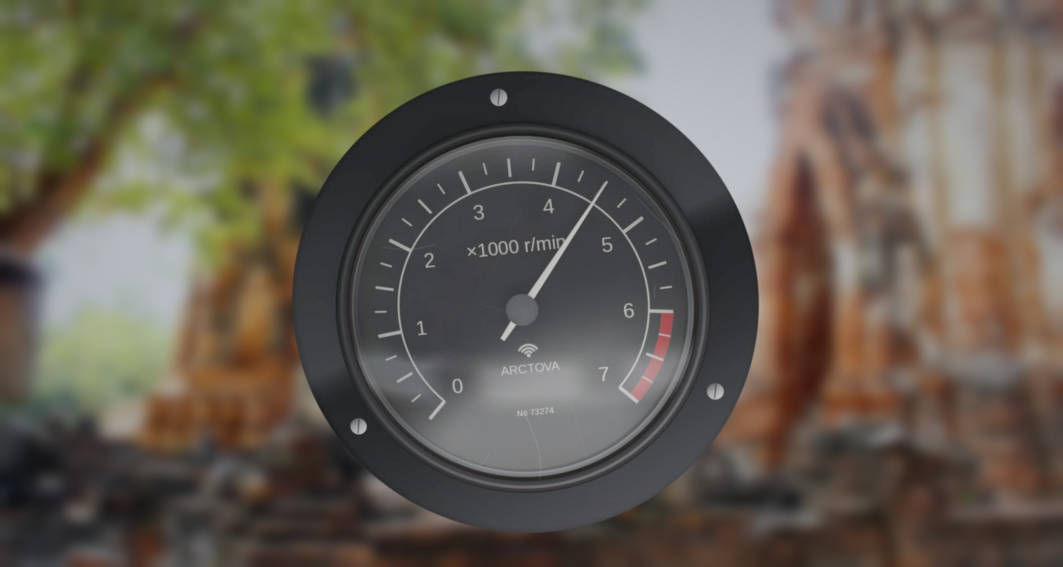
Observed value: rpm 4500
